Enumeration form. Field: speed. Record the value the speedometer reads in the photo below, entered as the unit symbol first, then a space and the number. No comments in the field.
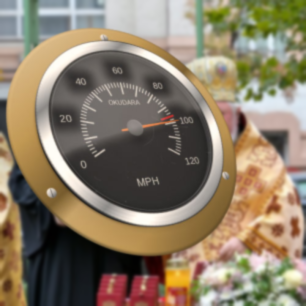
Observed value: mph 100
